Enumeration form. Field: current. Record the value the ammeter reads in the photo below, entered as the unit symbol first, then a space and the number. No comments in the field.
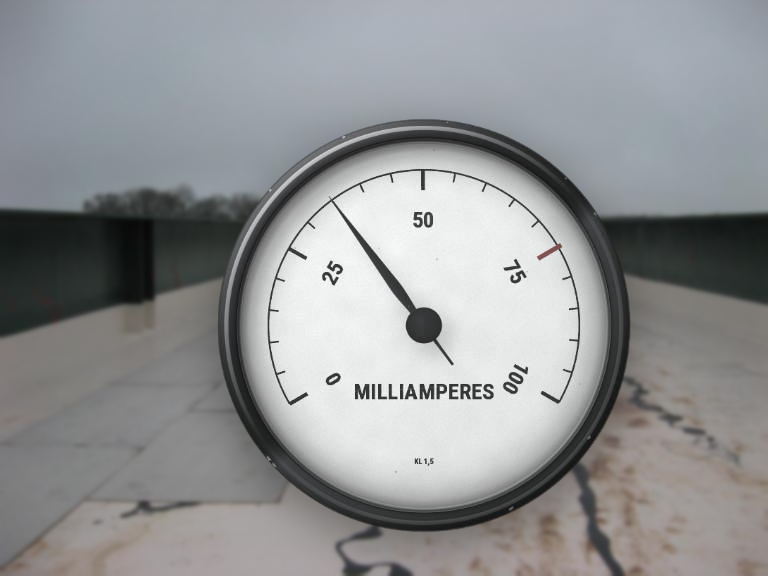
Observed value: mA 35
